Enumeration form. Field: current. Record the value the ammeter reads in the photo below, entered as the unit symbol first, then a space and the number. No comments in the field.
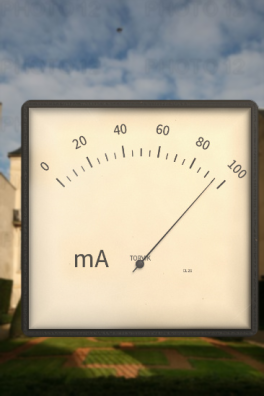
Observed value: mA 95
